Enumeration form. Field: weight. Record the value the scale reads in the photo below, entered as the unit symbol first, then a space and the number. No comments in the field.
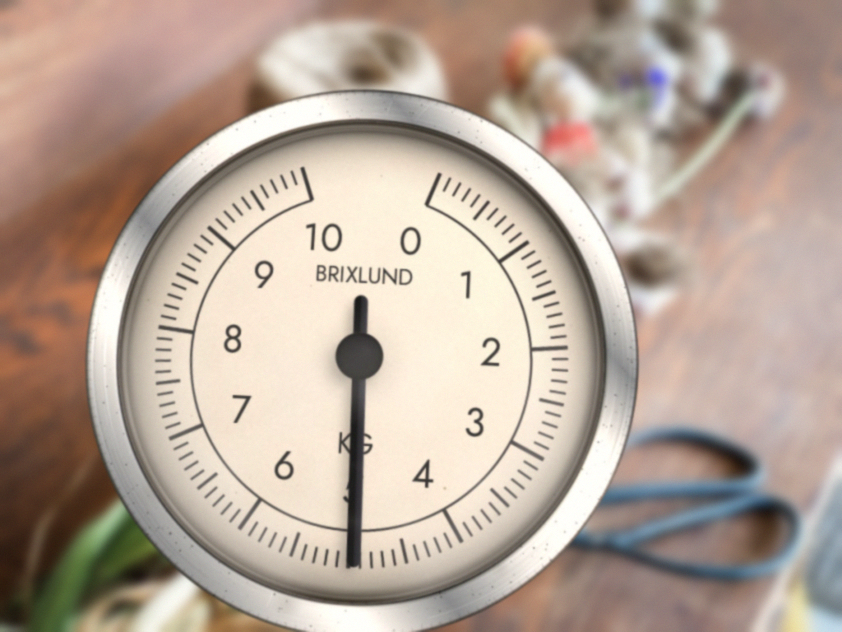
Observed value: kg 4.95
